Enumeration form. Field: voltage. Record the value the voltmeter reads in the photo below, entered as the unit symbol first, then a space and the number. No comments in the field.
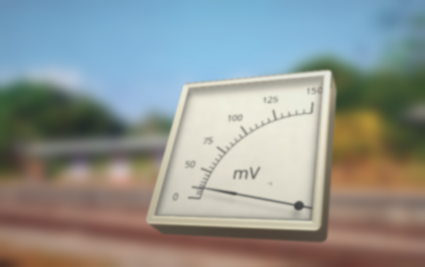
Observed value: mV 25
